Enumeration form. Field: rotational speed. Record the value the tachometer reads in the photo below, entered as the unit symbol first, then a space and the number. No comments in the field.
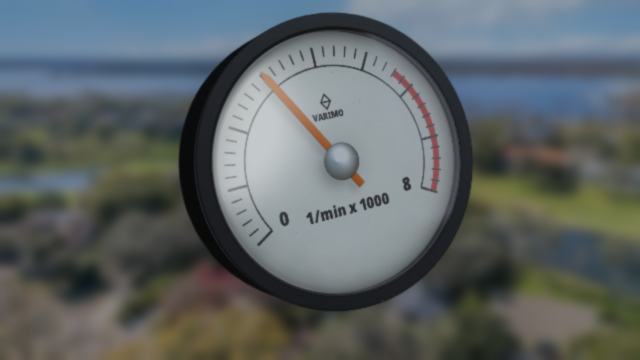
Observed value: rpm 3000
